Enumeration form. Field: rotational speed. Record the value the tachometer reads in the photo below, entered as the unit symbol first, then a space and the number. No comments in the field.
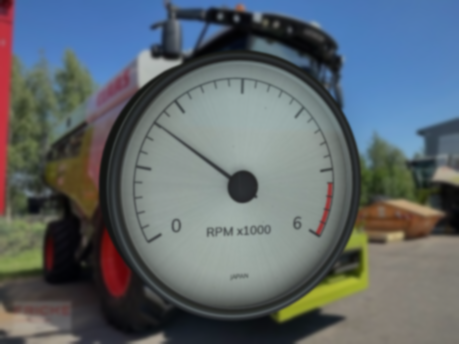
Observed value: rpm 1600
